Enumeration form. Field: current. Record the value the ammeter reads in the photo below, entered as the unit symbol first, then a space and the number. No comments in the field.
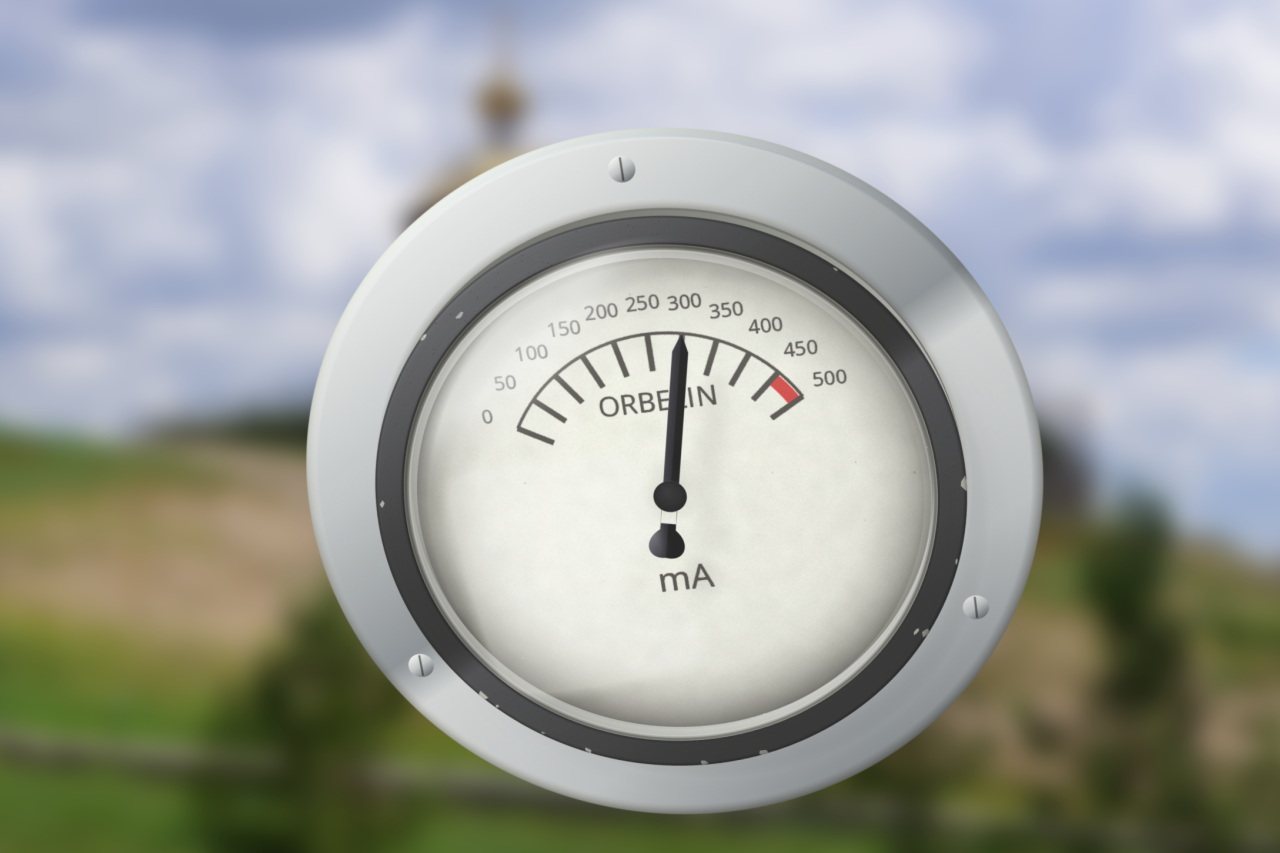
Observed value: mA 300
